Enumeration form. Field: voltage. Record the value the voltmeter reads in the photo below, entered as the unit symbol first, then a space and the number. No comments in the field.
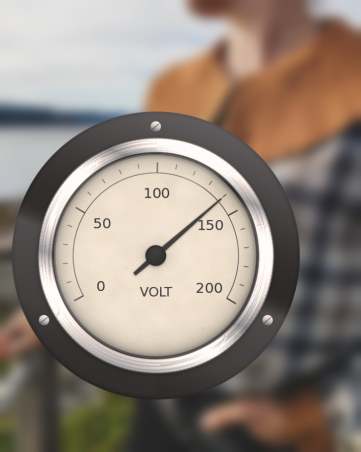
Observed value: V 140
